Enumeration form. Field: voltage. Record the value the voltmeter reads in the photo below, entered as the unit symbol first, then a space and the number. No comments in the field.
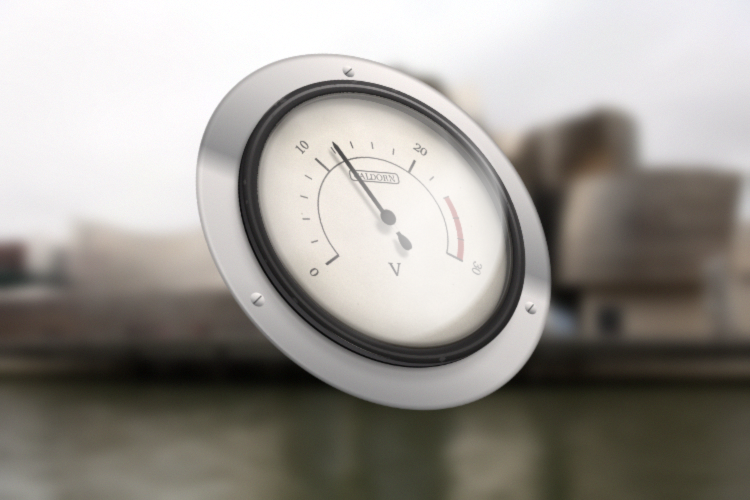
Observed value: V 12
